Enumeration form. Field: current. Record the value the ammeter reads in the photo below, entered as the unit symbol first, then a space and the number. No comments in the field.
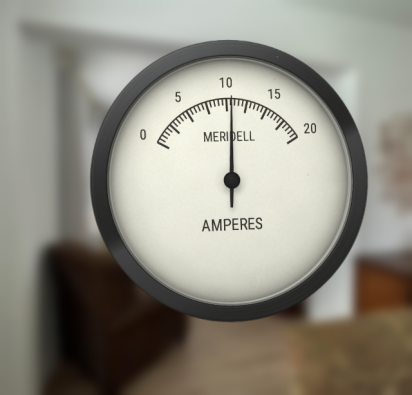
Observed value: A 10.5
